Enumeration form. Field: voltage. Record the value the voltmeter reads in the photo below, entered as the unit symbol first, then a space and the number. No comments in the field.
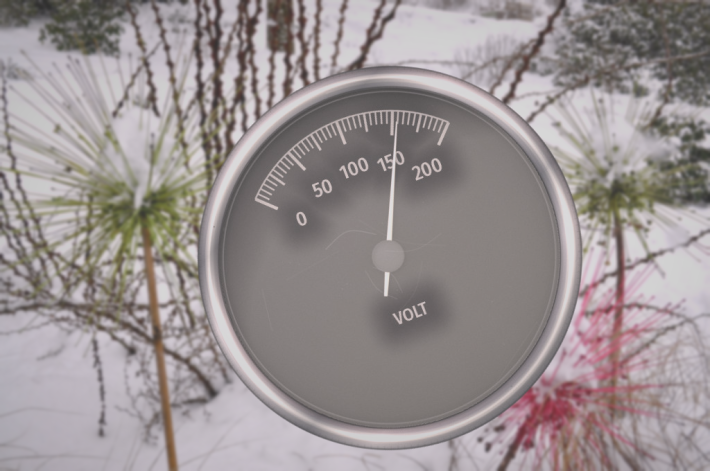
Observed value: V 155
